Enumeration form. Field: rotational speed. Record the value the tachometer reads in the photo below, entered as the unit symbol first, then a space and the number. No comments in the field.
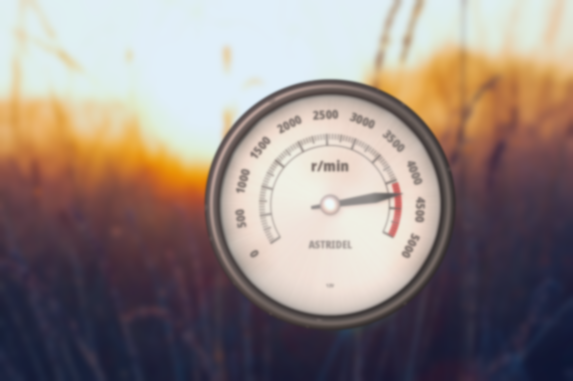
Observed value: rpm 4250
